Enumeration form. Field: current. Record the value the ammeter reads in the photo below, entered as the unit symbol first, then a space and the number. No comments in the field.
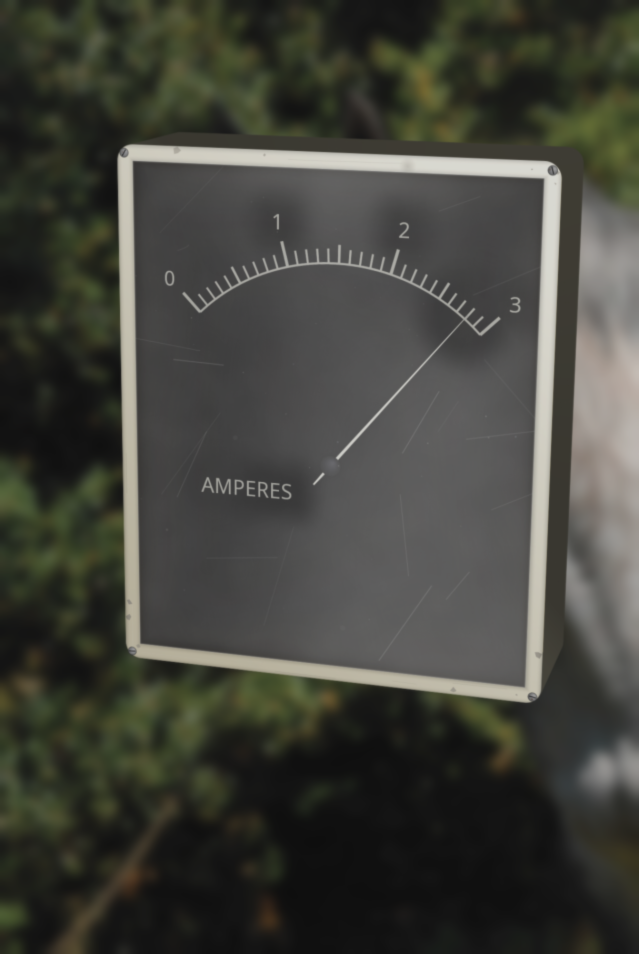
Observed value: A 2.8
